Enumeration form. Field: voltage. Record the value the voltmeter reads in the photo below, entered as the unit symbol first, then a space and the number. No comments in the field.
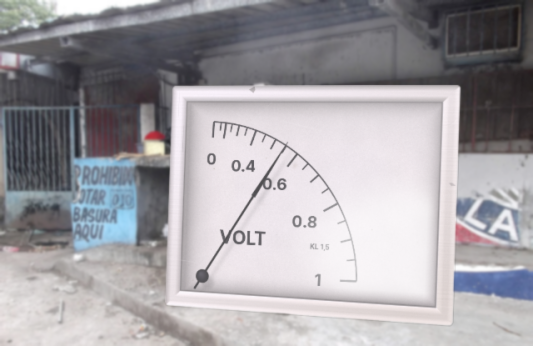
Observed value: V 0.55
